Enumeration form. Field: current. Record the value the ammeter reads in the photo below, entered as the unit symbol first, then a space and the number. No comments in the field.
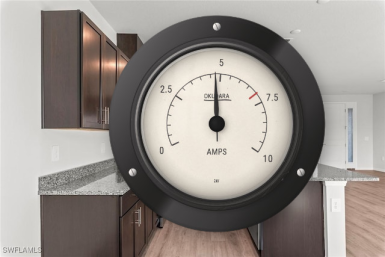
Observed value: A 4.75
